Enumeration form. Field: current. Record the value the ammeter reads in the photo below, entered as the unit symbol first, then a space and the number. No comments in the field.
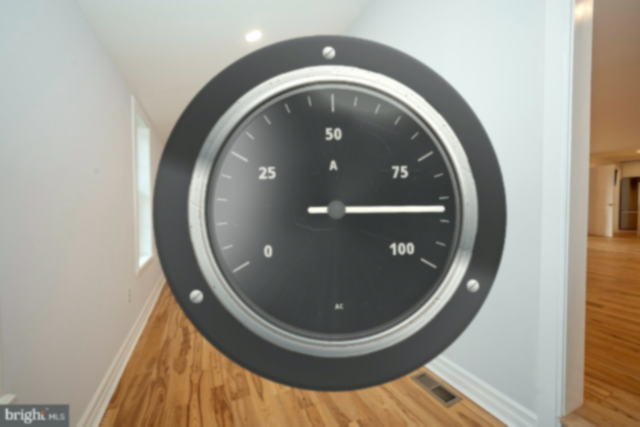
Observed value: A 87.5
